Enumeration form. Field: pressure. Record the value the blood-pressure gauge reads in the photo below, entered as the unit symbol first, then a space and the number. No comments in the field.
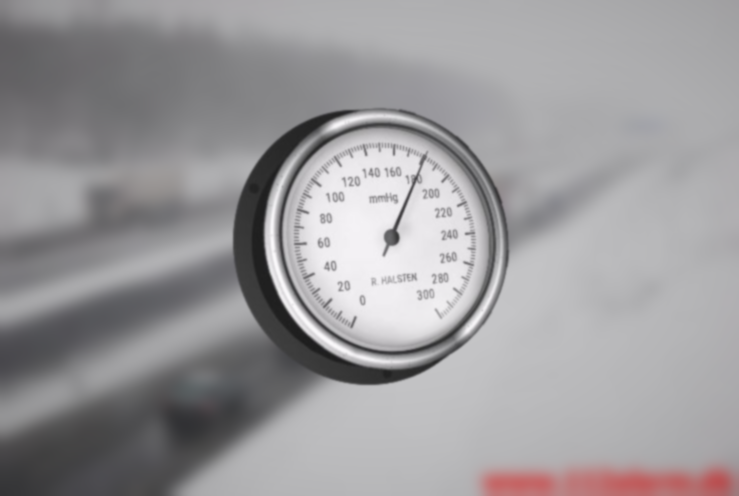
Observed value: mmHg 180
